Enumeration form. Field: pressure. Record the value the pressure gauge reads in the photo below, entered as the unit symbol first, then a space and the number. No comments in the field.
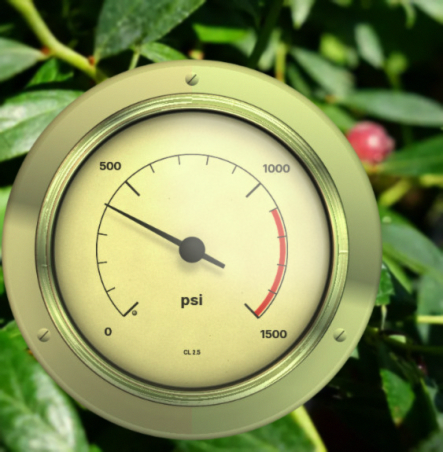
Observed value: psi 400
